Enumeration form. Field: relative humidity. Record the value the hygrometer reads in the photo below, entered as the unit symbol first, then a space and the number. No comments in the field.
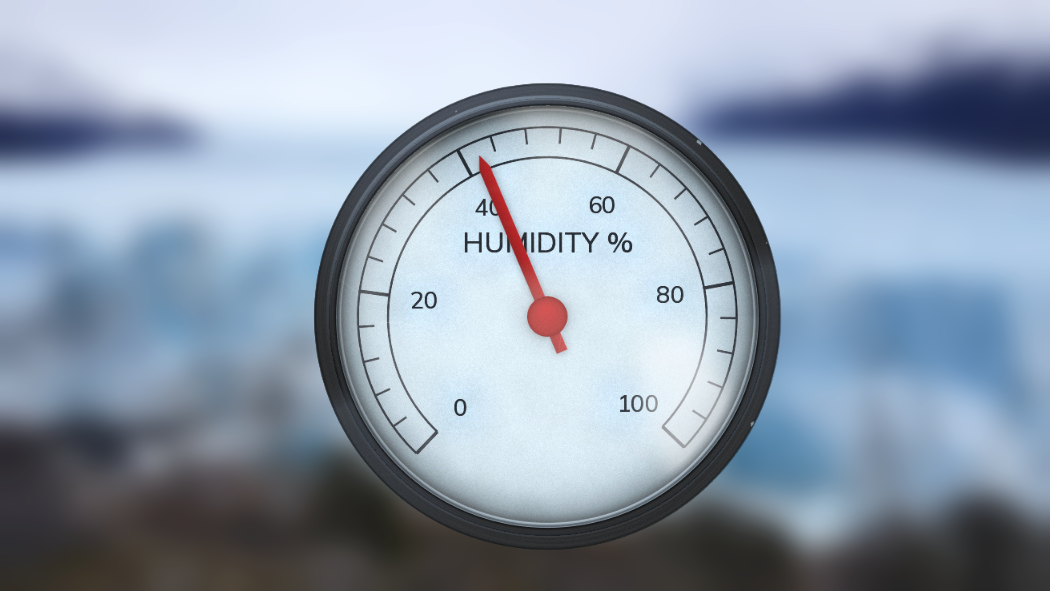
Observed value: % 42
